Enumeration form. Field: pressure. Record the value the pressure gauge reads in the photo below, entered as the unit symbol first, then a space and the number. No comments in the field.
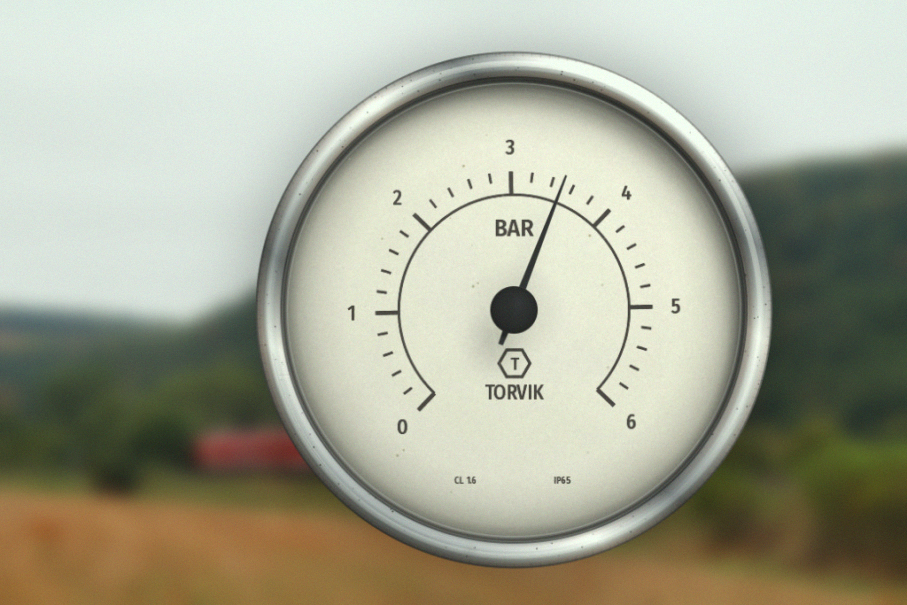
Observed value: bar 3.5
